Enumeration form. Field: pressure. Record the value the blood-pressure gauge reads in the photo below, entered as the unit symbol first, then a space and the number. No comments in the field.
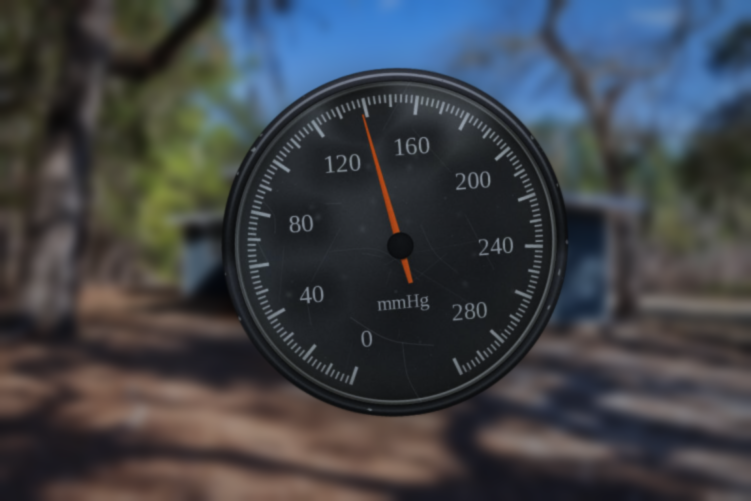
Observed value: mmHg 138
